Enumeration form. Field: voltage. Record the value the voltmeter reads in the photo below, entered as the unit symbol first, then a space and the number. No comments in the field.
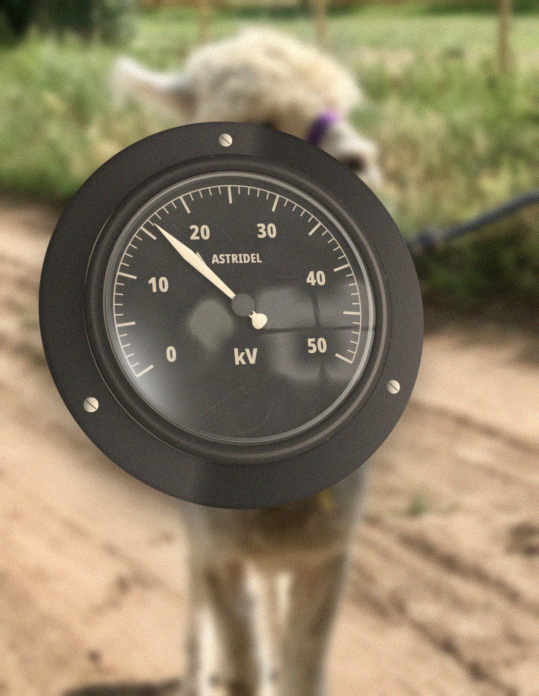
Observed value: kV 16
